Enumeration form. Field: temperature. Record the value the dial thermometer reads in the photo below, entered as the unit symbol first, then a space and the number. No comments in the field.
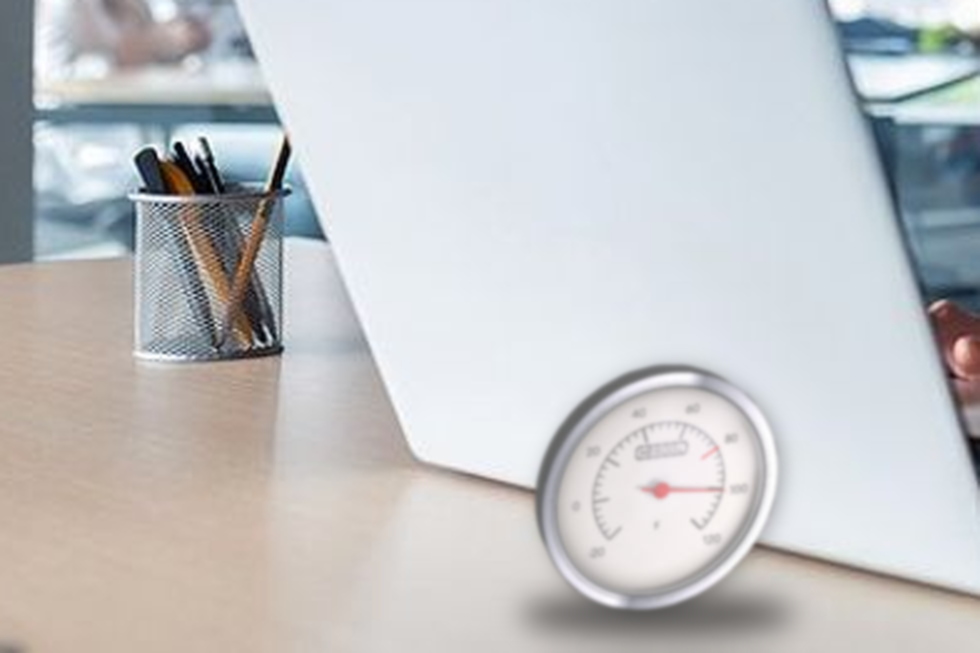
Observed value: °F 100
